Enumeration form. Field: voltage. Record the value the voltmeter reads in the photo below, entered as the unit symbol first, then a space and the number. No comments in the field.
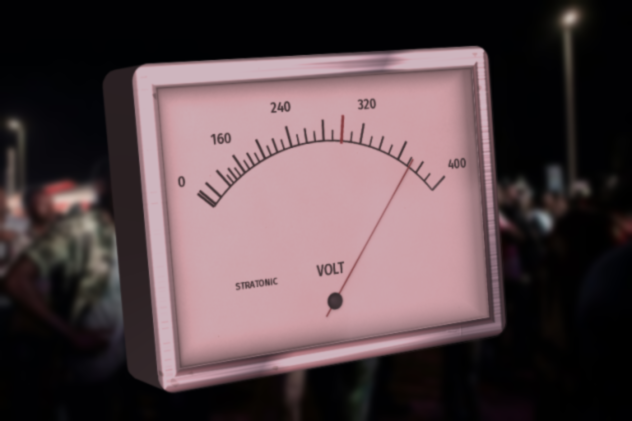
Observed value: V 370
